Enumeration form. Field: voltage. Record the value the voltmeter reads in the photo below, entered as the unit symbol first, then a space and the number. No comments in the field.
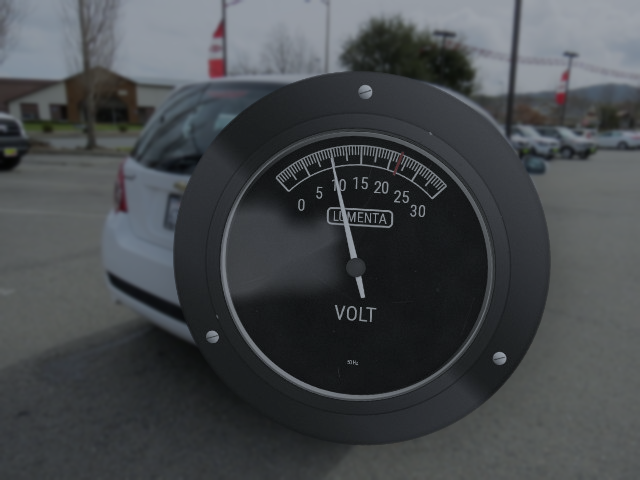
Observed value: V 10
